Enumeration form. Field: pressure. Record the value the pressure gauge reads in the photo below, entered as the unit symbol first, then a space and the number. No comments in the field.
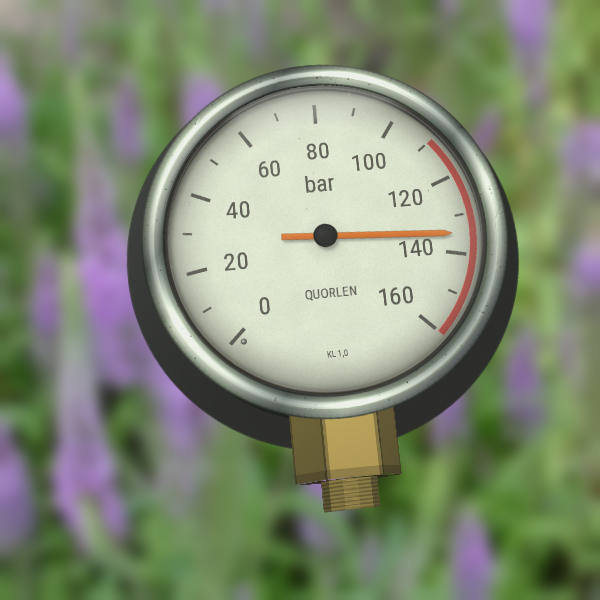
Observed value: bar 135
